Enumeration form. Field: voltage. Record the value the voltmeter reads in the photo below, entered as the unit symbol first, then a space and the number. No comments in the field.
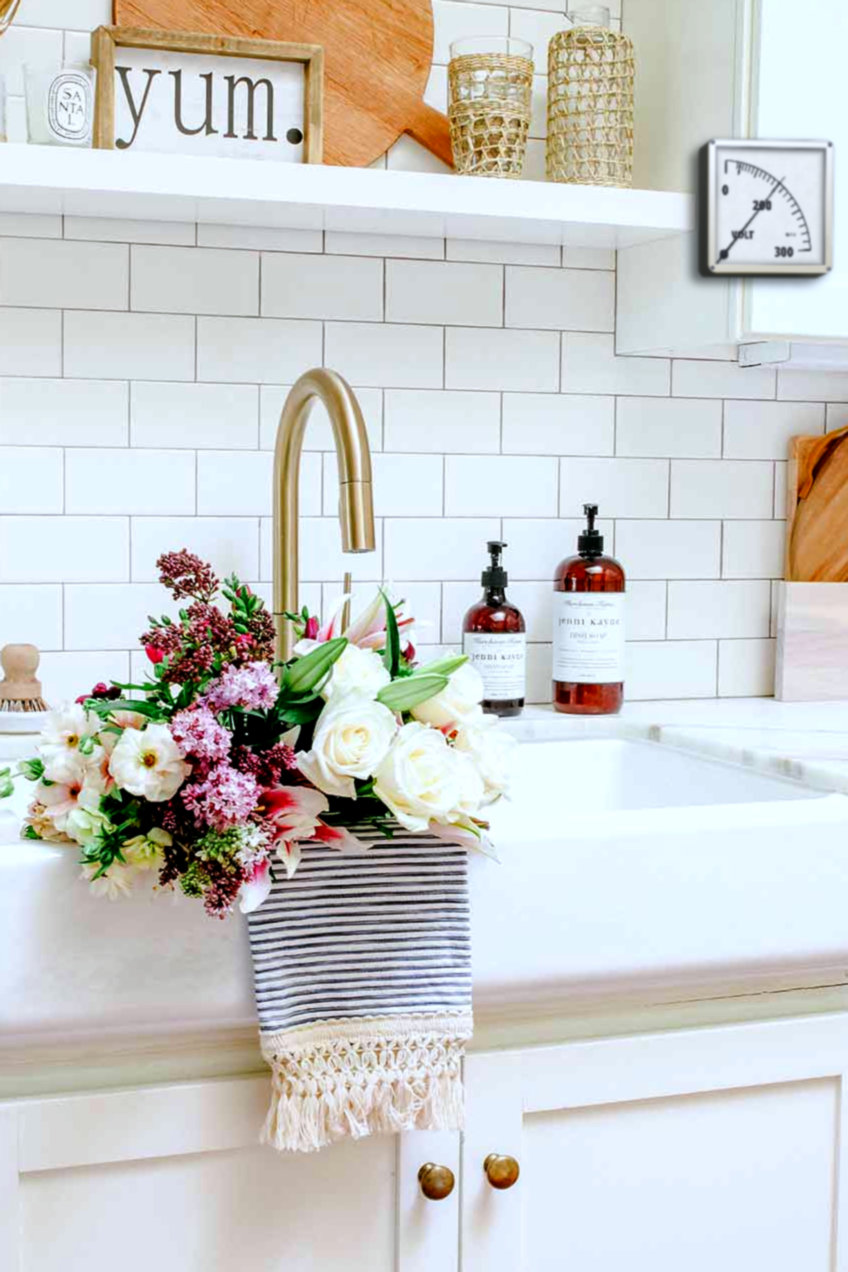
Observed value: V 200
